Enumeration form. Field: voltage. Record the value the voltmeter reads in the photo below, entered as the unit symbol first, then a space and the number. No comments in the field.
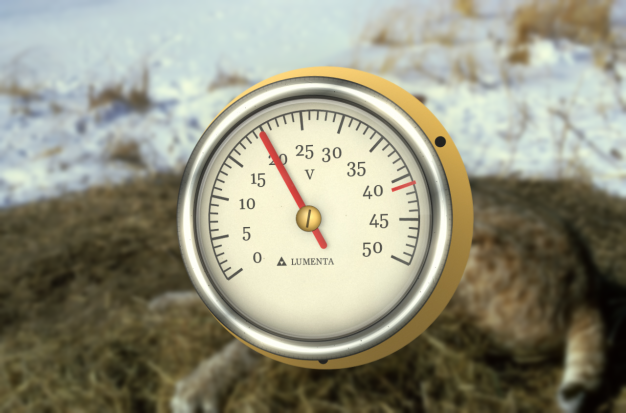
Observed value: V 20
